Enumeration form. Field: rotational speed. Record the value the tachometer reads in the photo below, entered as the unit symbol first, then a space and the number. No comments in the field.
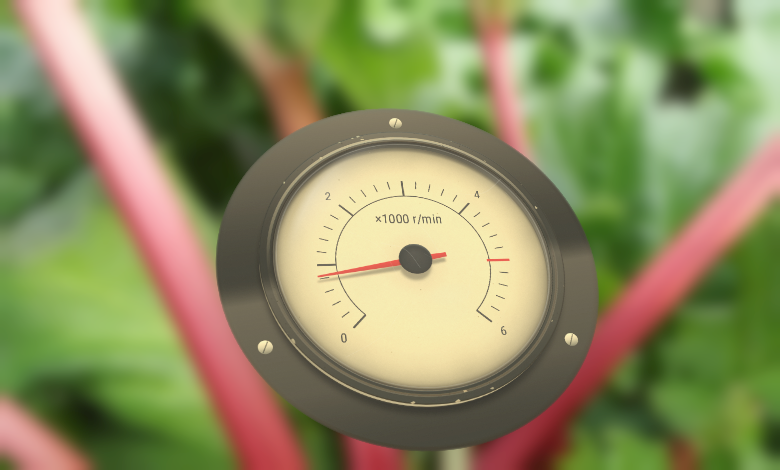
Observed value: rpm 800
